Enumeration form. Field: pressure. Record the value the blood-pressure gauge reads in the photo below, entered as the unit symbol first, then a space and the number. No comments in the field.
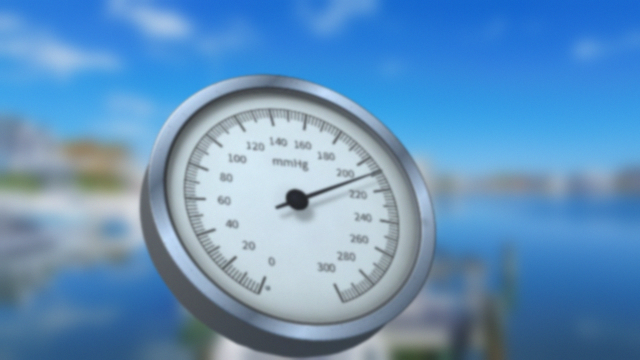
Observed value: mmHg 210
